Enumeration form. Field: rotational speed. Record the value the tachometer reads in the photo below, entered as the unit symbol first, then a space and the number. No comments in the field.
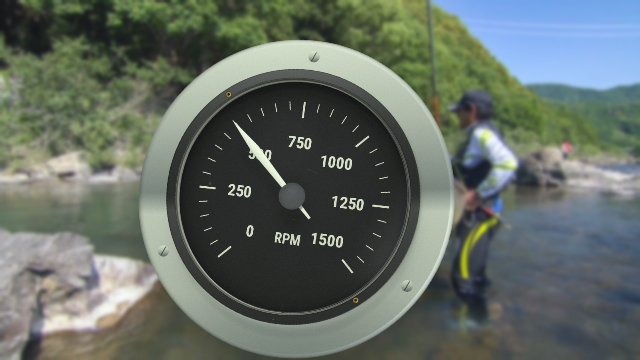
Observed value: rpm 500
